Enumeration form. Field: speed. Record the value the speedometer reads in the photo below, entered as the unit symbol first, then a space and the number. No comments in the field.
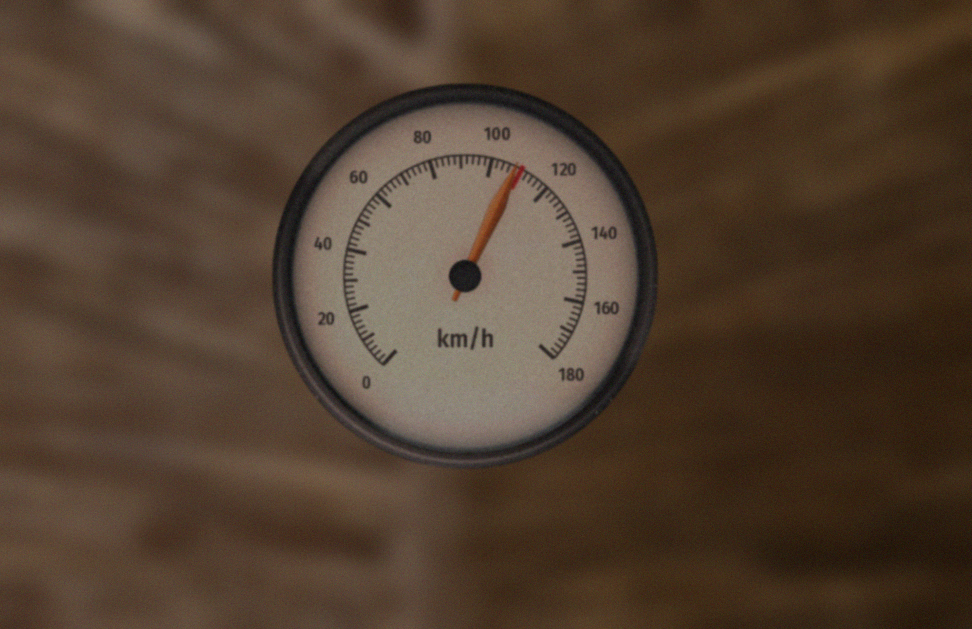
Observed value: km/h 108
